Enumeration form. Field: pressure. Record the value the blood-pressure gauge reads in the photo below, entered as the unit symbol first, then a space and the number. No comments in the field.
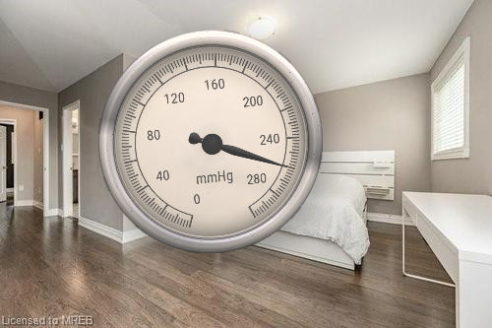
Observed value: mmHg 260
